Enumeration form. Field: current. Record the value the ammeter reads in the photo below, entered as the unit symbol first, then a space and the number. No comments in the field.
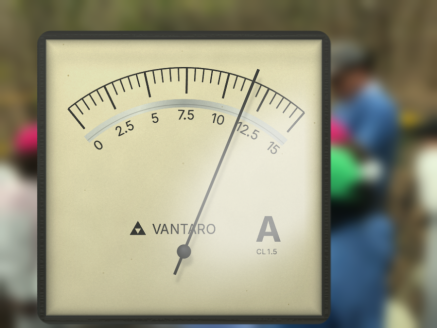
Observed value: A 11.5
